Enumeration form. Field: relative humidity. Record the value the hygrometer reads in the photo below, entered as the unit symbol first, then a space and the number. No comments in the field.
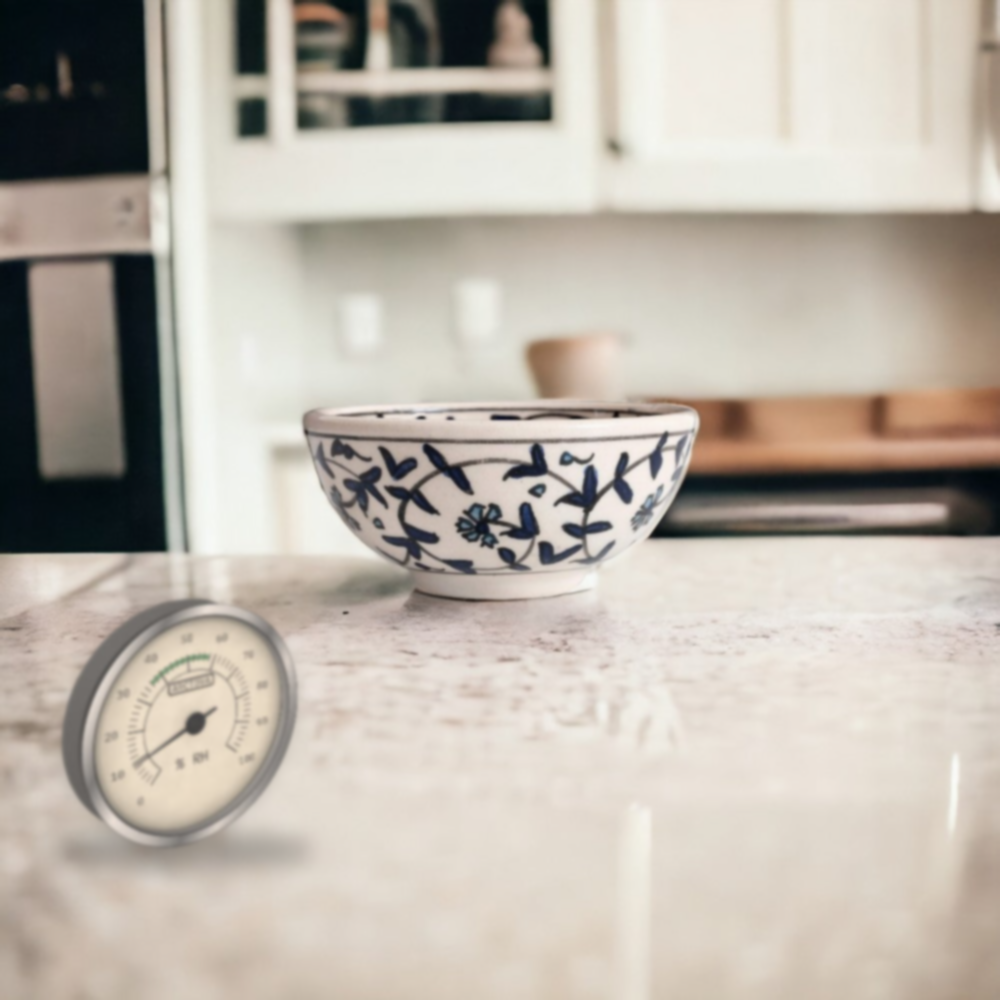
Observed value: % 10
